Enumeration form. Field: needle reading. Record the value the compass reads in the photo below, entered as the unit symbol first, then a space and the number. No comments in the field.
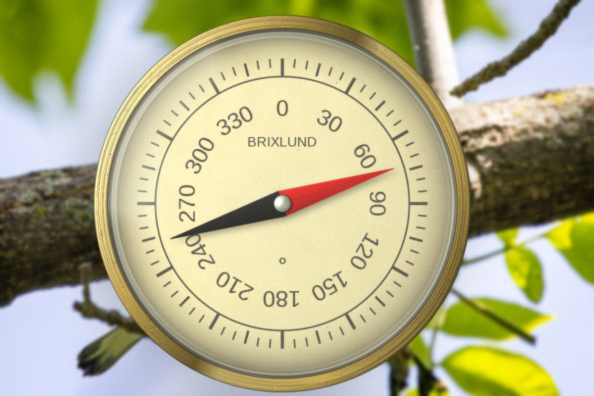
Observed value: ° 72.5
